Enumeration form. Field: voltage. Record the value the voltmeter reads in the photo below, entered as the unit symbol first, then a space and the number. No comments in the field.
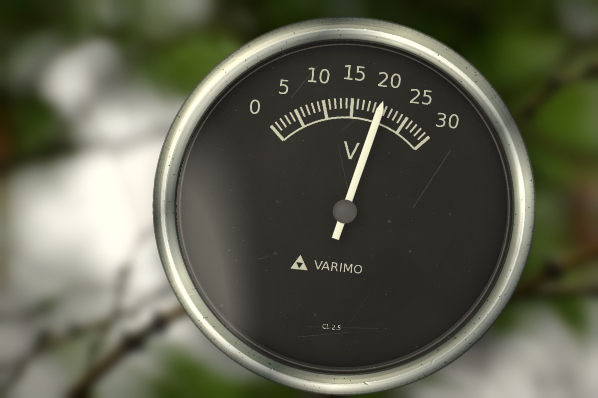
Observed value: V 20
